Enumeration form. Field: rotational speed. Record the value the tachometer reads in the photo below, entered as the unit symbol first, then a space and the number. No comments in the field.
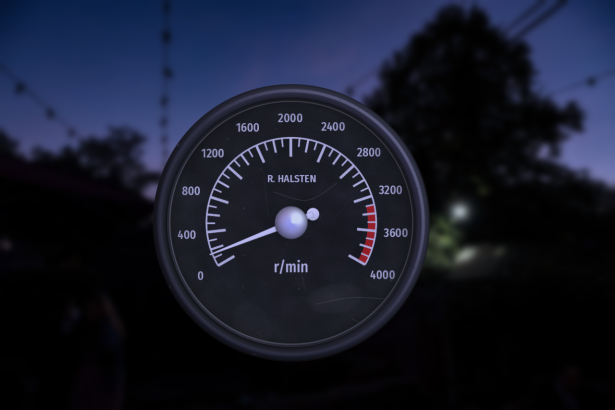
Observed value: rpm 150
